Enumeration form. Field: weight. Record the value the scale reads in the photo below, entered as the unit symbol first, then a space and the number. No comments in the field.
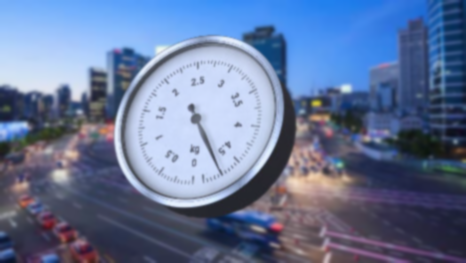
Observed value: kg 4.75
